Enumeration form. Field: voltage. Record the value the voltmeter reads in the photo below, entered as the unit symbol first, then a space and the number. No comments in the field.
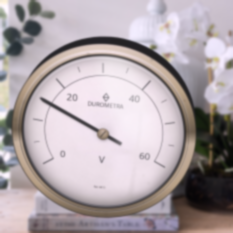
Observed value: V 15
